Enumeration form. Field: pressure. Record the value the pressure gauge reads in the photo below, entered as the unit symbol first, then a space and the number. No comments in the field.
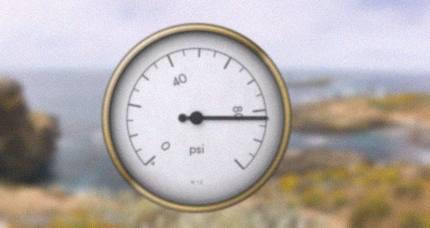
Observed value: psi 82.5
